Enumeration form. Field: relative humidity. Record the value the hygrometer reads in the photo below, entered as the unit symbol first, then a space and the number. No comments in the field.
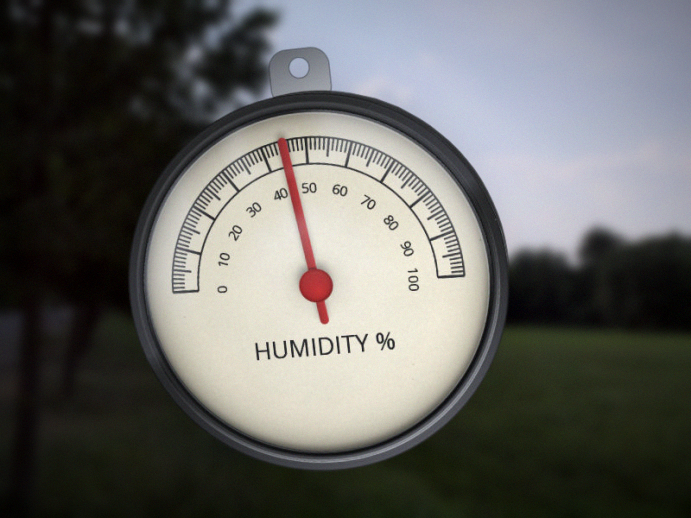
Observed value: % 45
